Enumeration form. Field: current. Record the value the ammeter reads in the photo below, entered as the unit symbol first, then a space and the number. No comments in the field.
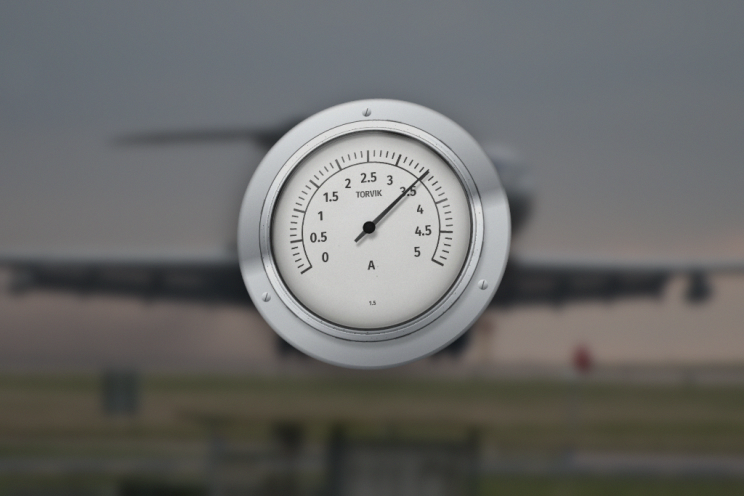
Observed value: A 3.5
